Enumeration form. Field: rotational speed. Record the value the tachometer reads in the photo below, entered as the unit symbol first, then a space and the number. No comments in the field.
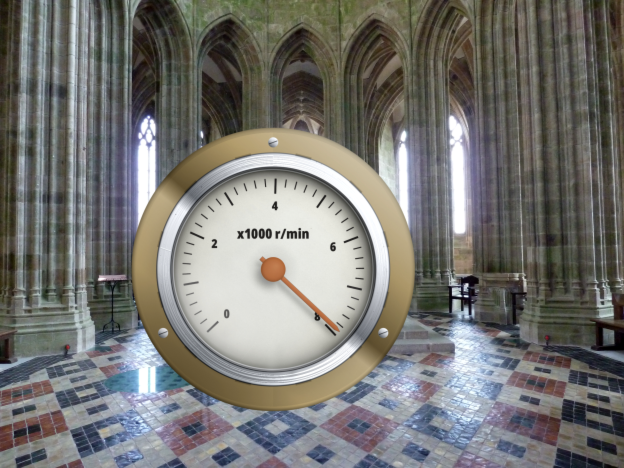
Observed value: rpm 7900
